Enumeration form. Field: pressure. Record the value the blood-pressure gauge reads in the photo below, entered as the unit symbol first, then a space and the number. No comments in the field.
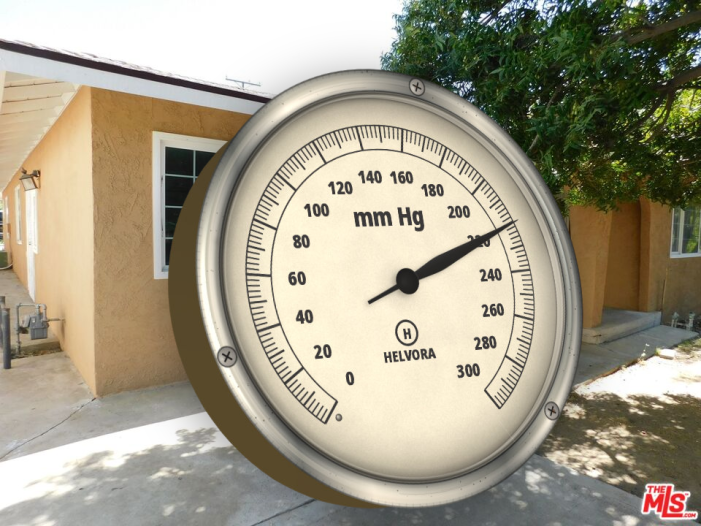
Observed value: mmHg 220
